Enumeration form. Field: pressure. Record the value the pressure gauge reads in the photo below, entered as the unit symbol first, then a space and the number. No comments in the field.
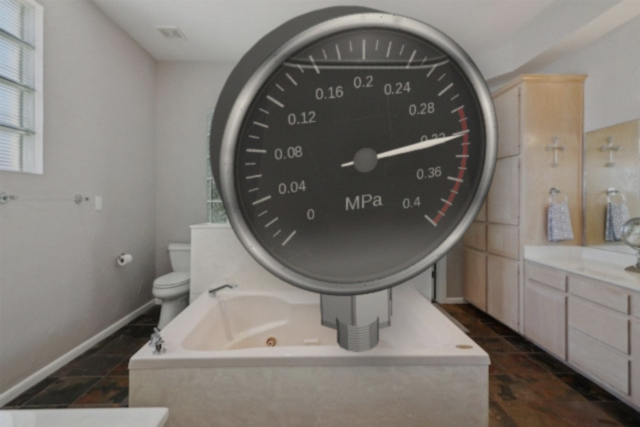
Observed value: MPa 0.32
